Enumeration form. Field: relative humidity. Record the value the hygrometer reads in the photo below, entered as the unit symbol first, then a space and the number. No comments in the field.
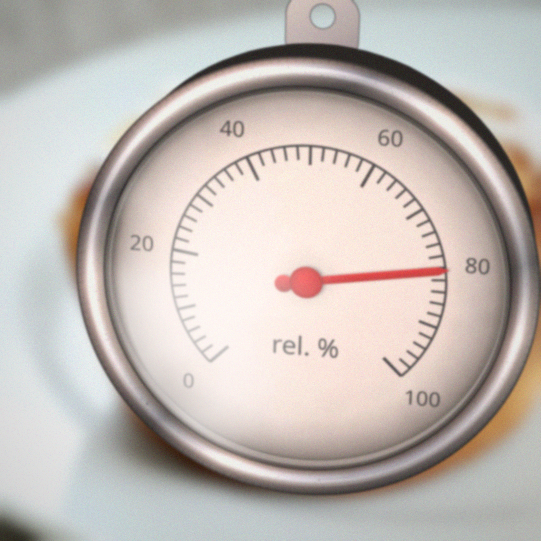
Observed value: % 80
